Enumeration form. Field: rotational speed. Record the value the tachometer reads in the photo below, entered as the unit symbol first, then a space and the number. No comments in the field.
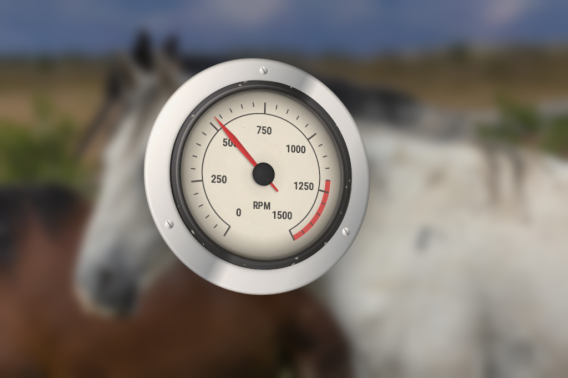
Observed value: rpm 525
